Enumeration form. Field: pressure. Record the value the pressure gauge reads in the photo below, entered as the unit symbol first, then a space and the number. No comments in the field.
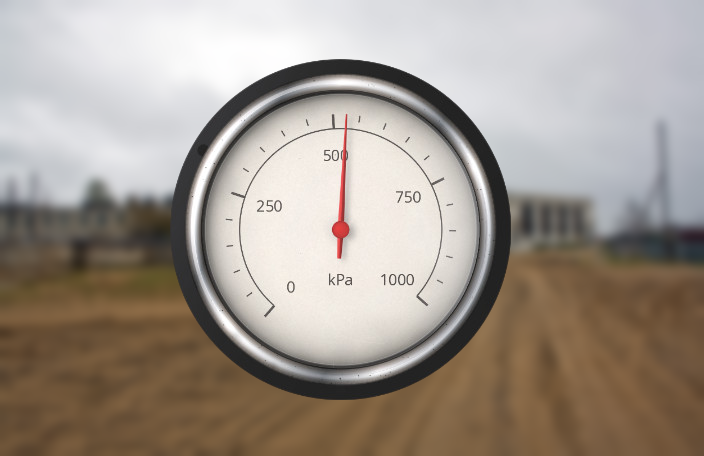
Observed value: kPa 525
